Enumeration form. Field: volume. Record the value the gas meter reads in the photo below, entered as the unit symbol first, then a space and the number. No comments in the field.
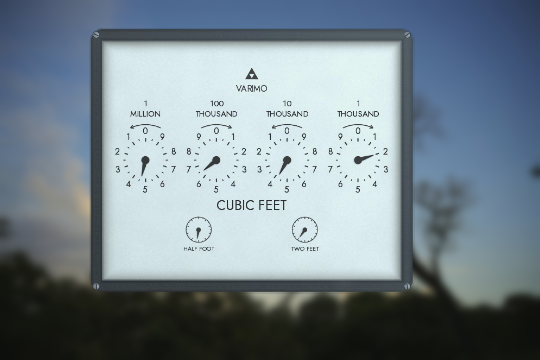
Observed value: ft³ 464200
